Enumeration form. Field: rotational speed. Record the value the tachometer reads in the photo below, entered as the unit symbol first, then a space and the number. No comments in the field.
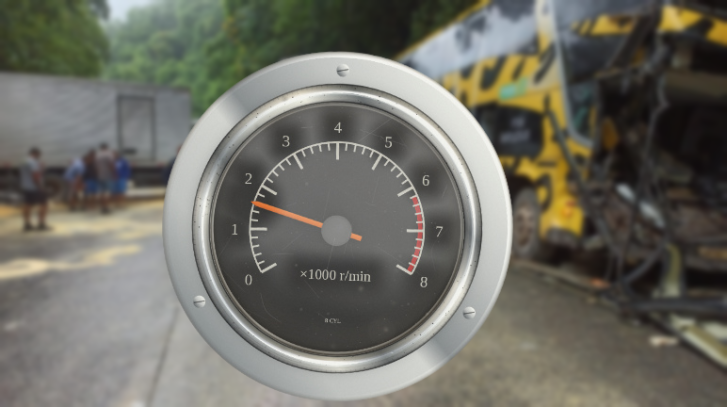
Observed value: rpm 1600
